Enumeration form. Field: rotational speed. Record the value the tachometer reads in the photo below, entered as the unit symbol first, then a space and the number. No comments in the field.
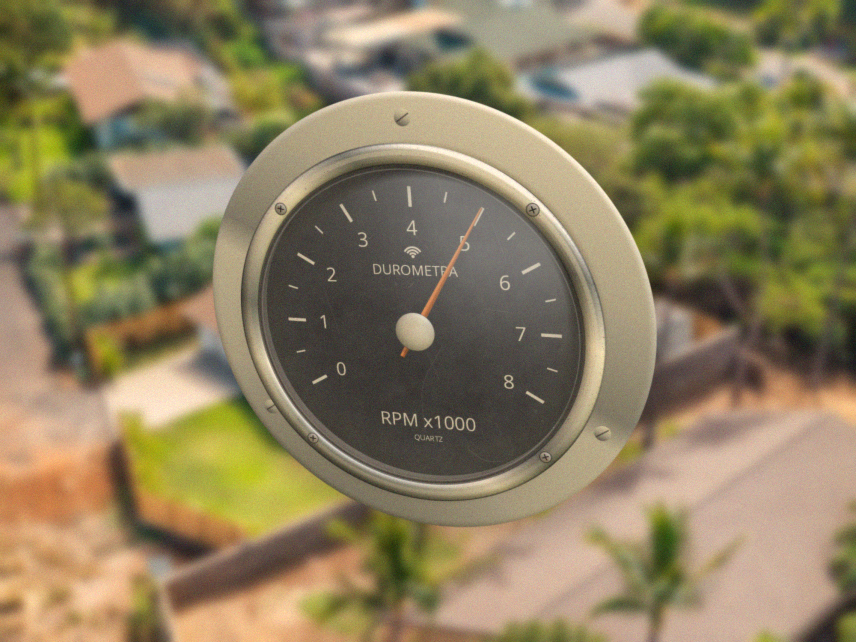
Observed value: rpm 5000
